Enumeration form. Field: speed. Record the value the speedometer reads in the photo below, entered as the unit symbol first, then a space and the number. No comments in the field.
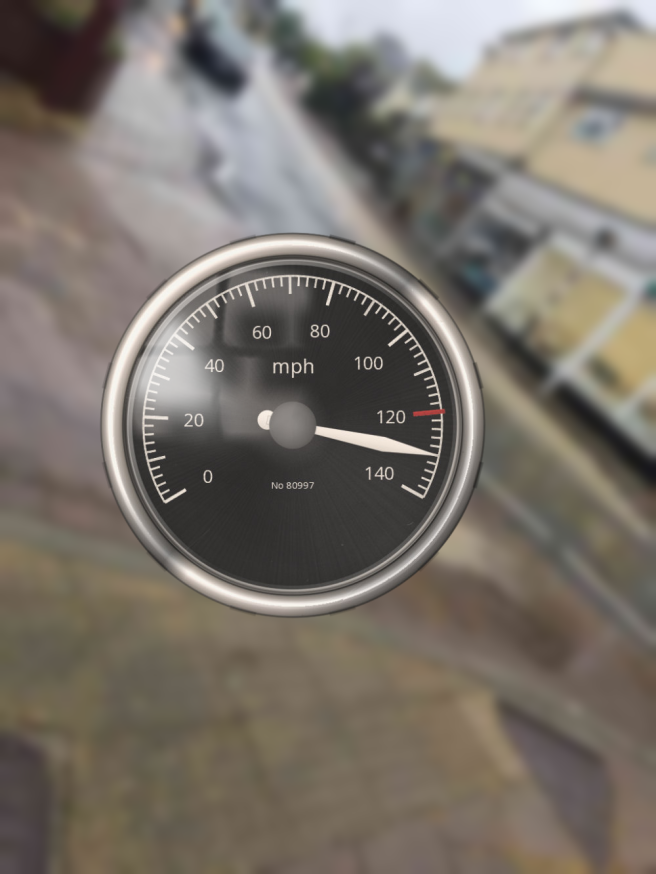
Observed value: mph 130
